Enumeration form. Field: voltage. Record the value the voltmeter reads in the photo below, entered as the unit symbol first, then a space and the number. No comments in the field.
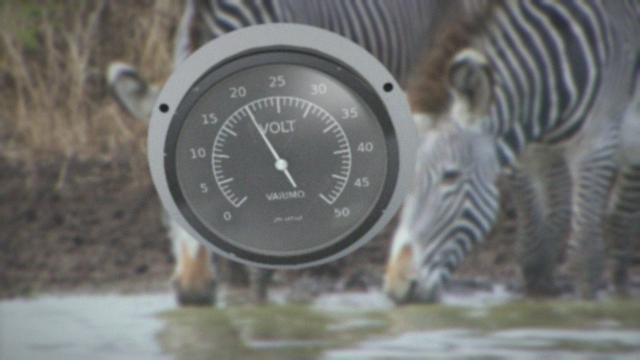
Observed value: V 20
